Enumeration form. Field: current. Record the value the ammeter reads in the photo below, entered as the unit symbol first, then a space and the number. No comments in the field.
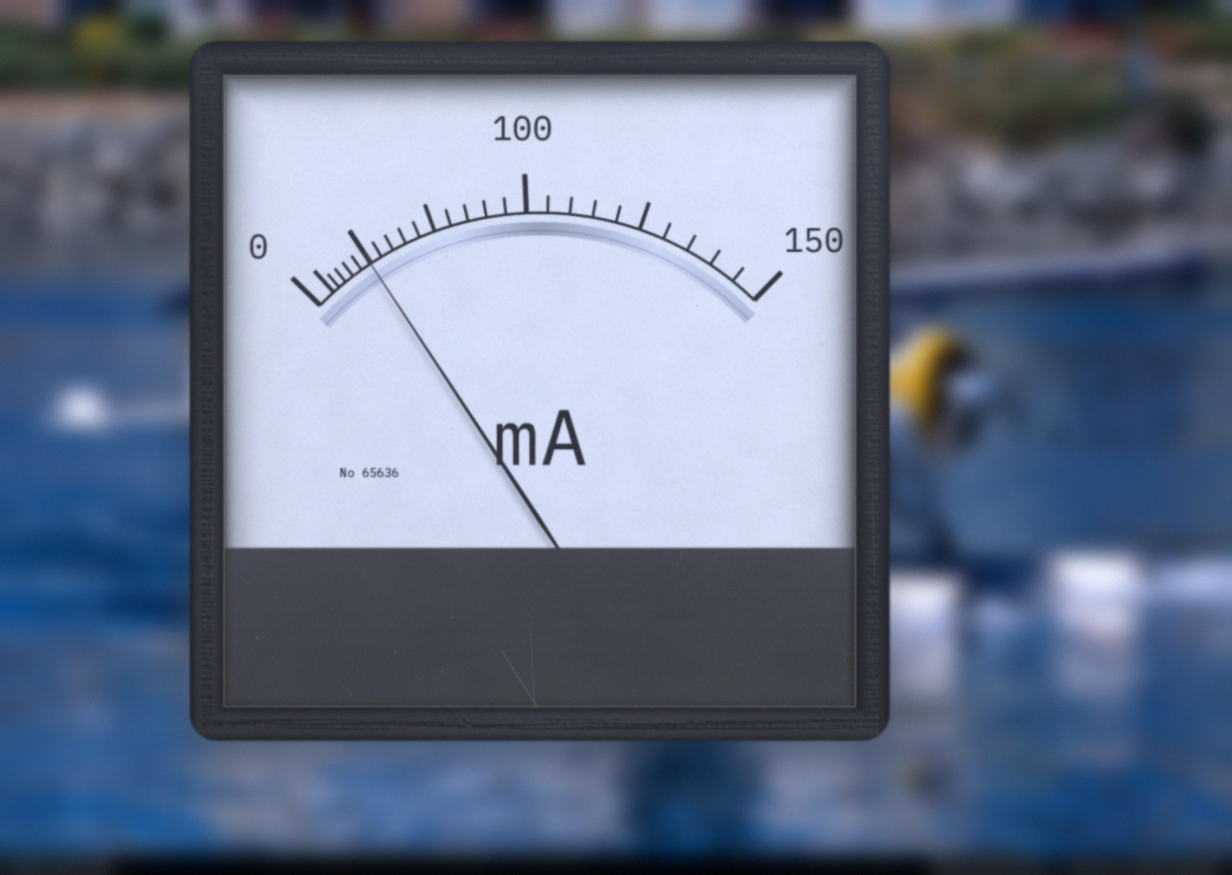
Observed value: mA 50
